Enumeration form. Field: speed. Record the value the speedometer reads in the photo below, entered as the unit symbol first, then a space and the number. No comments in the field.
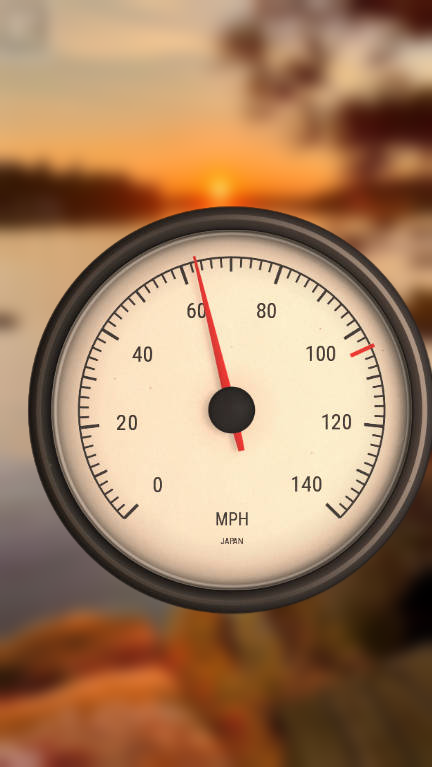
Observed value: mph 63
